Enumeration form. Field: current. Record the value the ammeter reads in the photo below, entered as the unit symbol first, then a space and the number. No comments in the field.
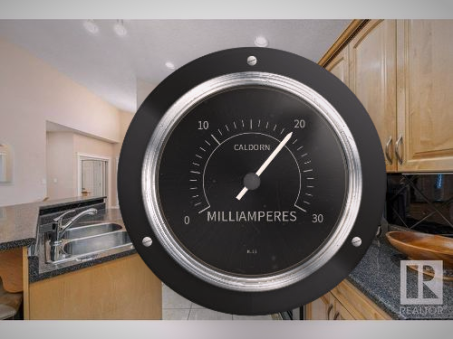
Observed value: mA 20
